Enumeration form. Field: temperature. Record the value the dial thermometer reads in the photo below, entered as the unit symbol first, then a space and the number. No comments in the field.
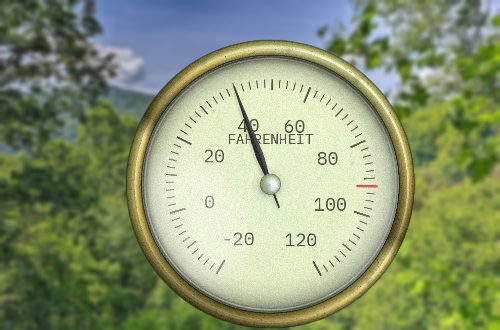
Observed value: °F 40
